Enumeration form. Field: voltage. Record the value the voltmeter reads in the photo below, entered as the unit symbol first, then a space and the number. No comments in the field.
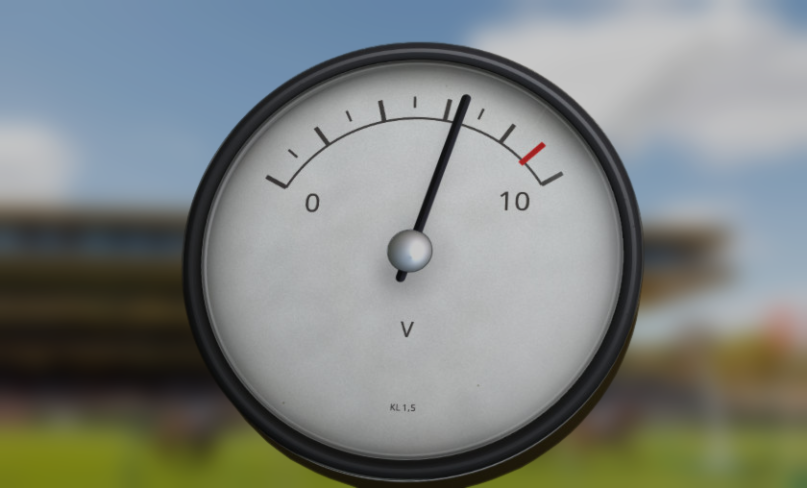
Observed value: V 6.5
